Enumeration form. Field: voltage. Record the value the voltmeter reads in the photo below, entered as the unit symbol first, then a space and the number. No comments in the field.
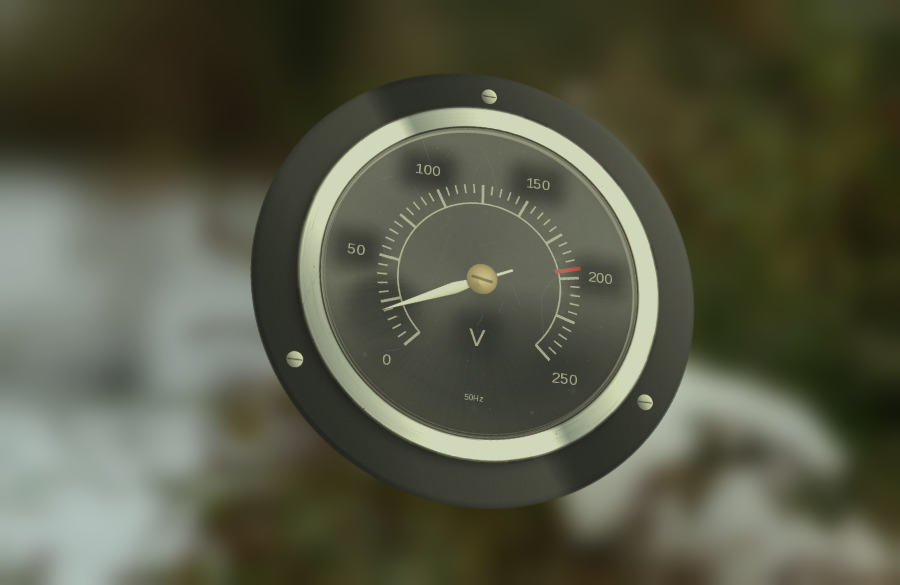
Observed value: V 20
